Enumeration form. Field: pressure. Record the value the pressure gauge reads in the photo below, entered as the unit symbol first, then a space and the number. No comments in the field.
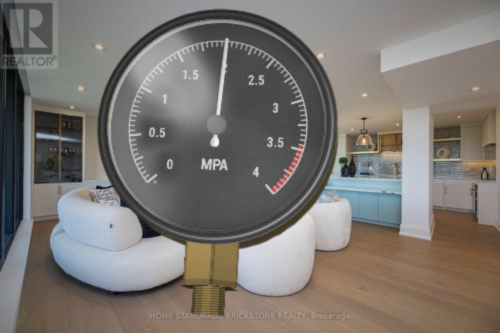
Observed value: MPa 2
